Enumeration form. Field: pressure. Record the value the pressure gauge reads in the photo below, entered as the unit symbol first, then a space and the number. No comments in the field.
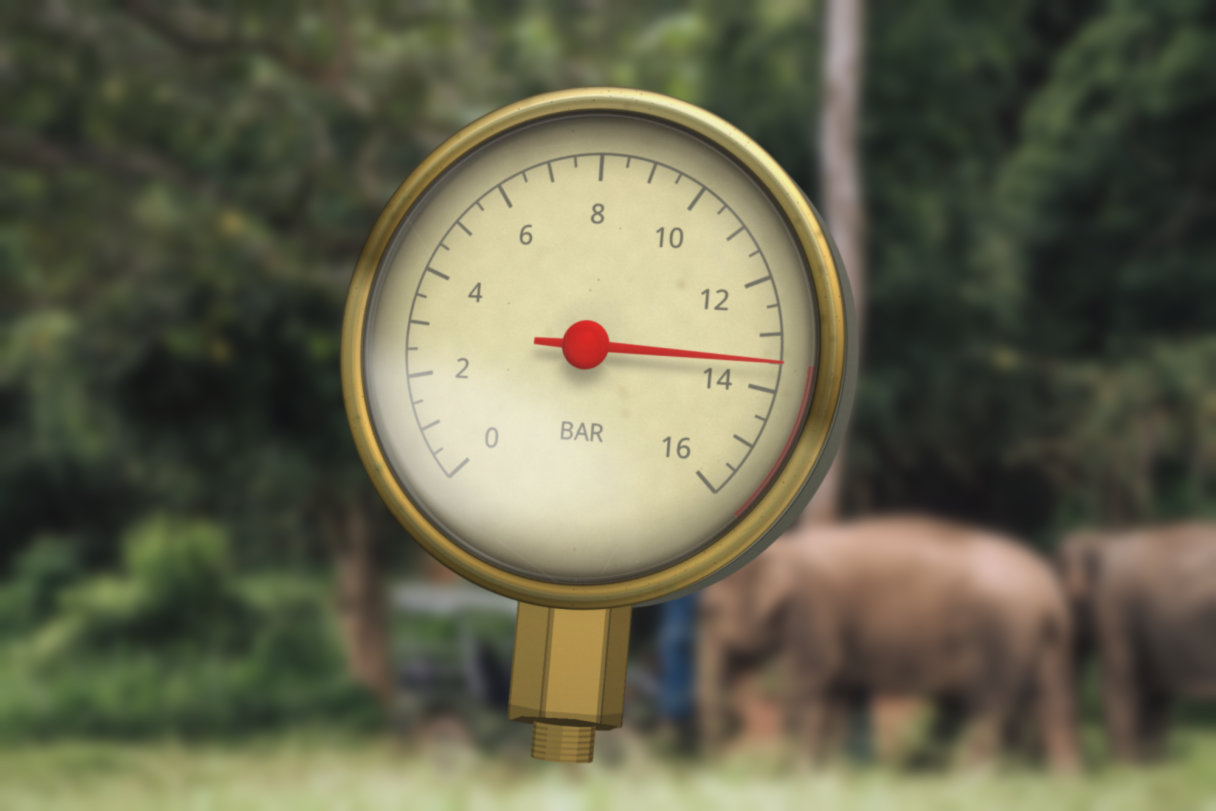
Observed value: bar 13.5
